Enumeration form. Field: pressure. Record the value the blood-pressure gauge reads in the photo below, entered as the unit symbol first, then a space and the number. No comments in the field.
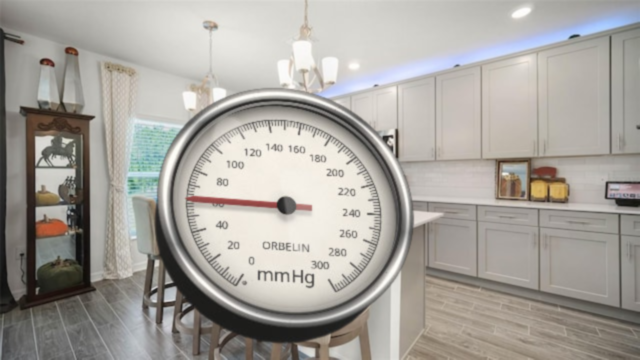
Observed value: mmHg 60
